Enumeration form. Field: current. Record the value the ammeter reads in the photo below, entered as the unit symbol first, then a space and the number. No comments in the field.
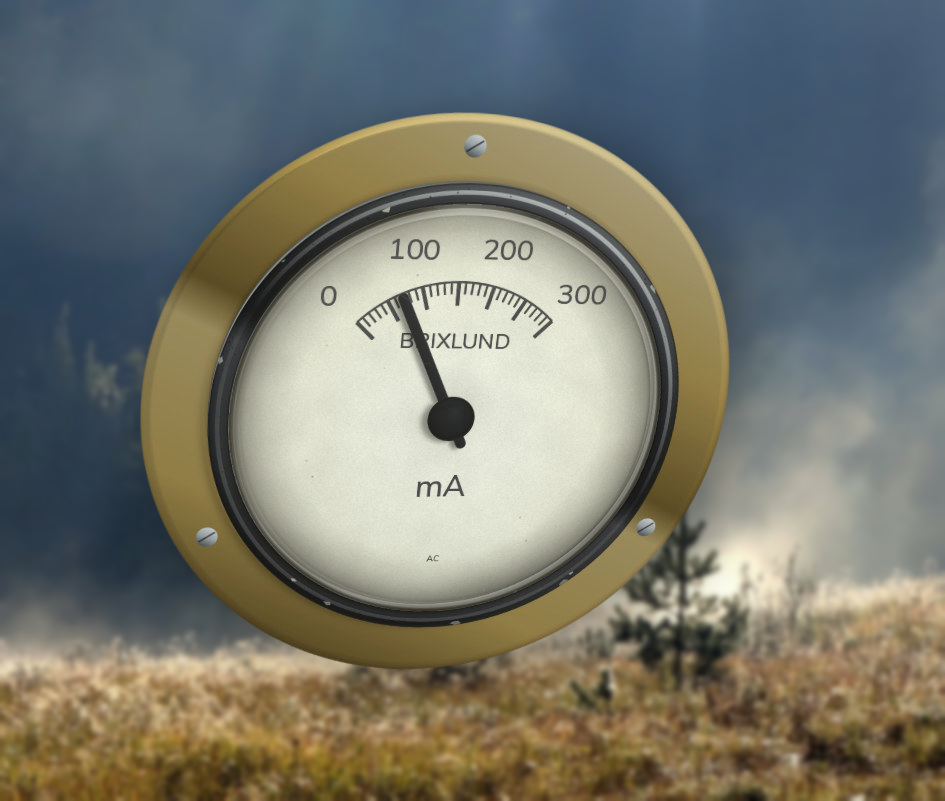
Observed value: mA 70
